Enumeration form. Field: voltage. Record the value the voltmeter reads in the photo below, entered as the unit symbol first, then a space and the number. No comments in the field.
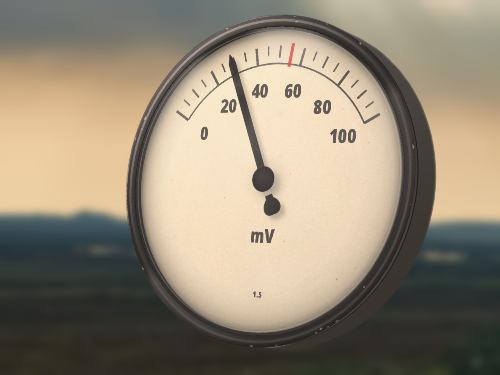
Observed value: mV 30
